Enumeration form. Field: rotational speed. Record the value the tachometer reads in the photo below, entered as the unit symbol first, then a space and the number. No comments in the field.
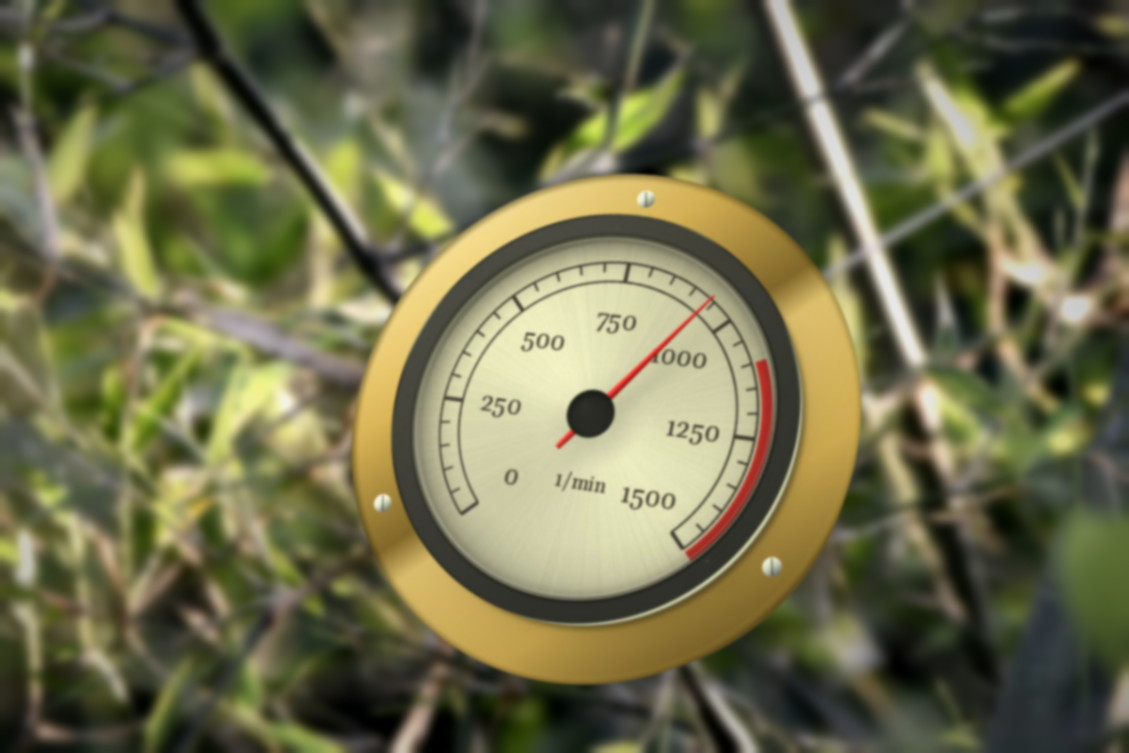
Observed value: rpm 950
